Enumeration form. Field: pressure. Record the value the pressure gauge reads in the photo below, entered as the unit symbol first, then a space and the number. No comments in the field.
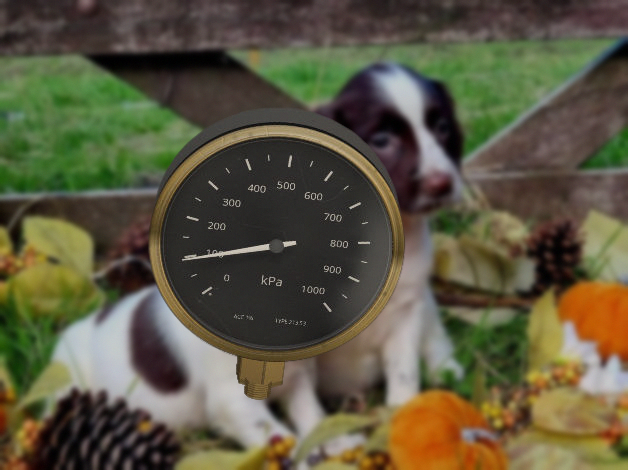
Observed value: kPa 100
